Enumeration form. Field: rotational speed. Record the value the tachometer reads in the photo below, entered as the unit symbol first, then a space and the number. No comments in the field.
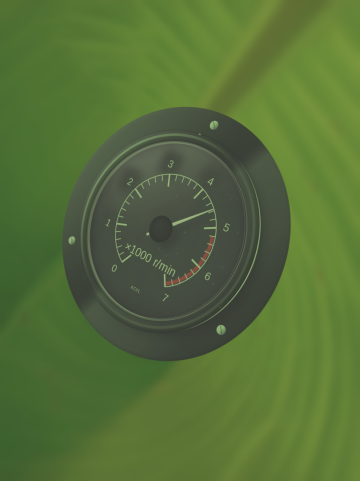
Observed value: rpm 4600
